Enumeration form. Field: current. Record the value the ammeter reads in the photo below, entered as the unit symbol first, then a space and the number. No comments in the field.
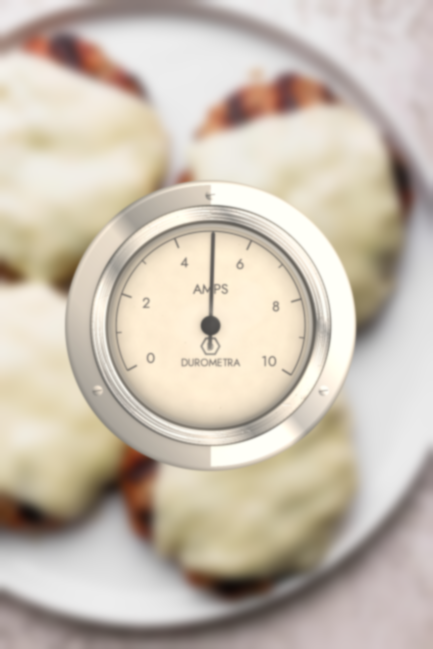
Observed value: A 5
